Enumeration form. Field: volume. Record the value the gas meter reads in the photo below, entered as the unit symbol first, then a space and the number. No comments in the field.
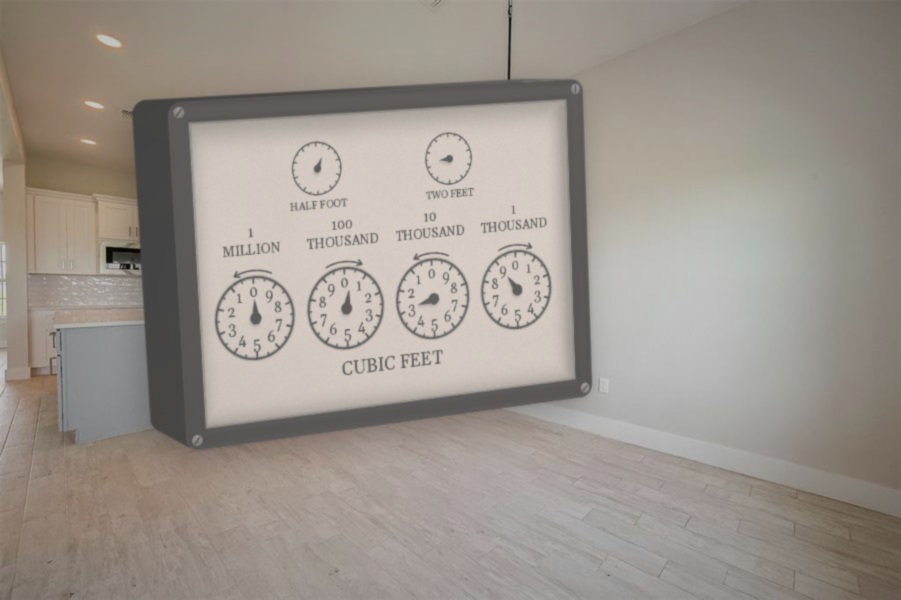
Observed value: ft³ 2900
